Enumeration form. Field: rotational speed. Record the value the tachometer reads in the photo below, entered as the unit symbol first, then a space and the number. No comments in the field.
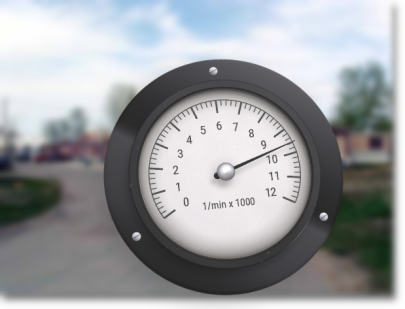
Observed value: rpm 9600
